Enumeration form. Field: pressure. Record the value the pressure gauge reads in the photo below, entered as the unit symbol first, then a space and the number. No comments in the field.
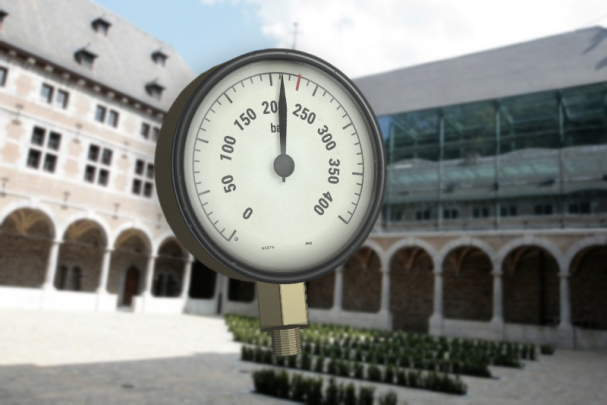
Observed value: bar 210
